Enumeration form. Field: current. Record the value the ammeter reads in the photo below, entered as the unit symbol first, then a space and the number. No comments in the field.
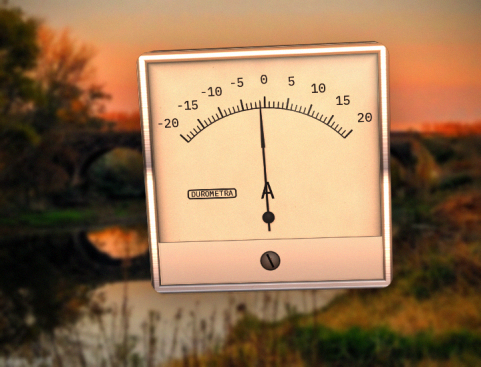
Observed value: A -1
